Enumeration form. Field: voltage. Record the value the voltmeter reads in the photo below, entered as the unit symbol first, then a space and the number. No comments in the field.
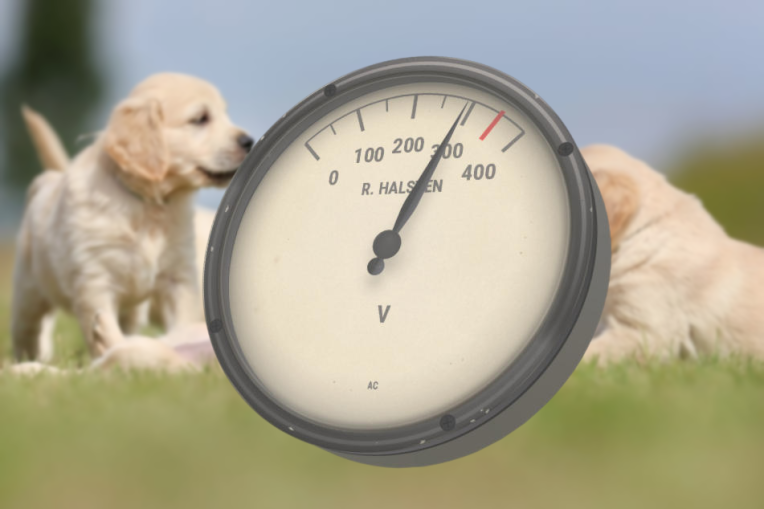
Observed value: V 300
